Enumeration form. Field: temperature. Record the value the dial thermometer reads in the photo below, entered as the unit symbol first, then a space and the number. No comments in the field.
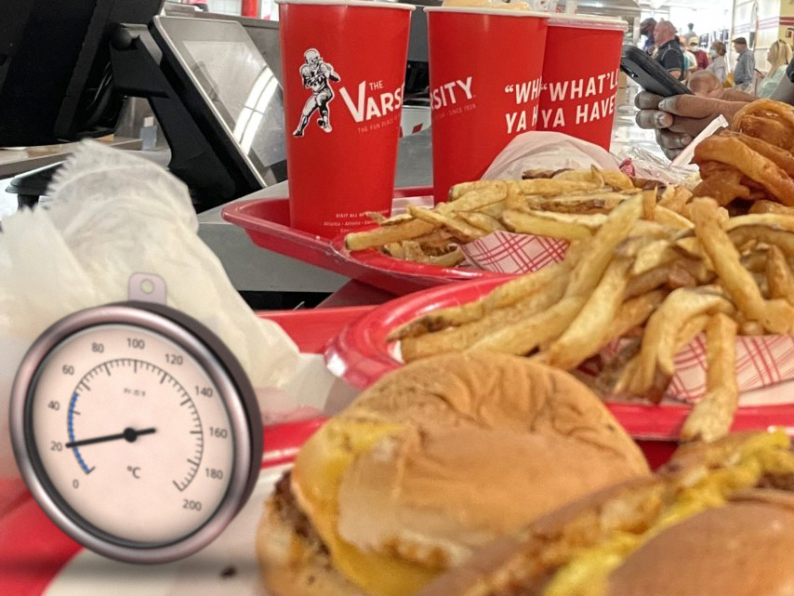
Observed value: °C 20
